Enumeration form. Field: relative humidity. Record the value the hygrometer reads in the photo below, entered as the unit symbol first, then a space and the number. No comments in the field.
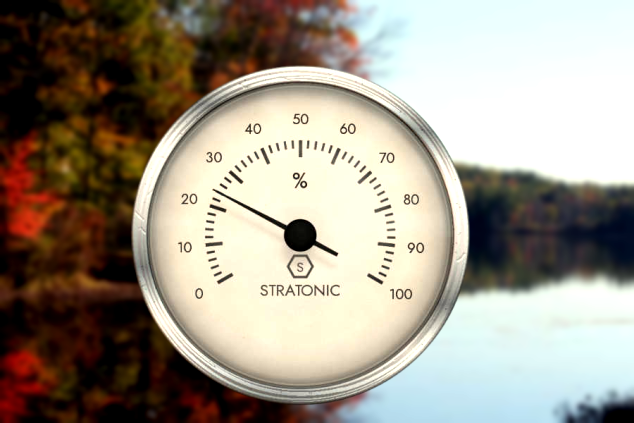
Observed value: % 24
